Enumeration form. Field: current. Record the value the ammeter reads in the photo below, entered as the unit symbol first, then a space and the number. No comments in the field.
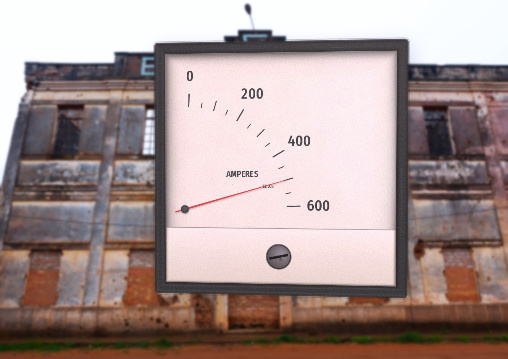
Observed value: A 500
